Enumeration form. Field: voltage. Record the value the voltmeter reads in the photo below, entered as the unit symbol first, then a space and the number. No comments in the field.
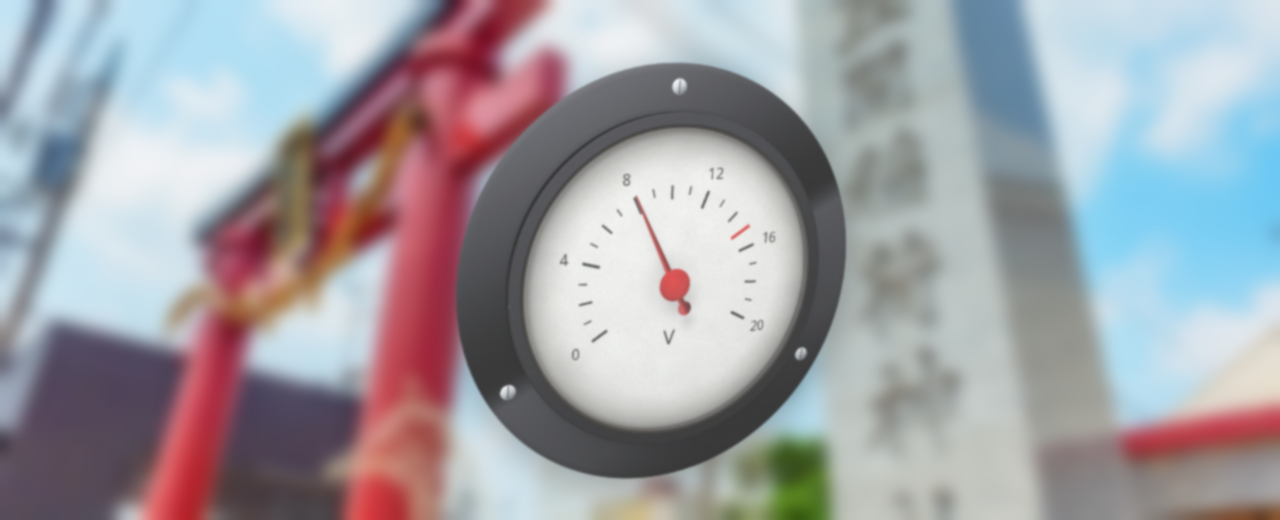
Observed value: V 8
